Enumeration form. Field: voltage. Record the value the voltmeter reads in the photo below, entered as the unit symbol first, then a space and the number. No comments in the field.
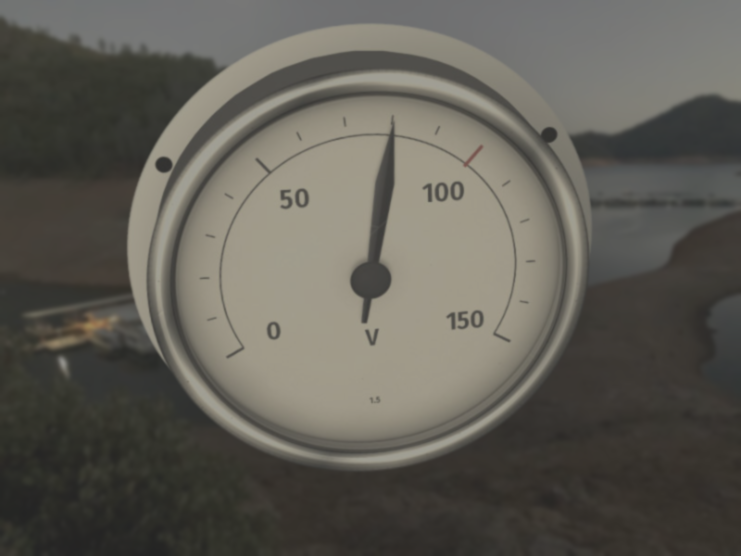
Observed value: V 80
